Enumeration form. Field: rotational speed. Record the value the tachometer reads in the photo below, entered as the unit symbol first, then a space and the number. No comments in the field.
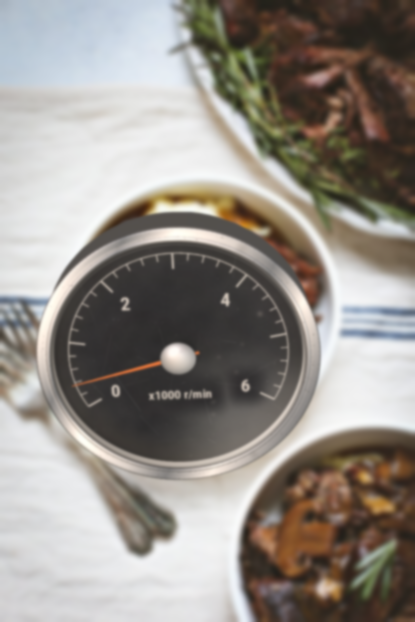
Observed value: rpm 400
